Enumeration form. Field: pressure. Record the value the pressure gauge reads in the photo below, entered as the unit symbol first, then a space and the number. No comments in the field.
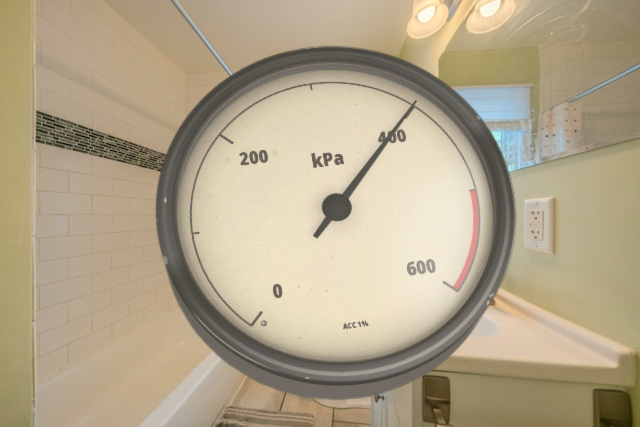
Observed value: kPa 400
